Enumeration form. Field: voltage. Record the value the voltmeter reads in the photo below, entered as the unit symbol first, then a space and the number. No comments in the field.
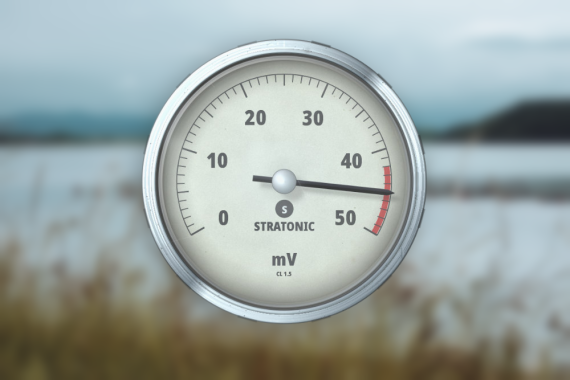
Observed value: mV 45
